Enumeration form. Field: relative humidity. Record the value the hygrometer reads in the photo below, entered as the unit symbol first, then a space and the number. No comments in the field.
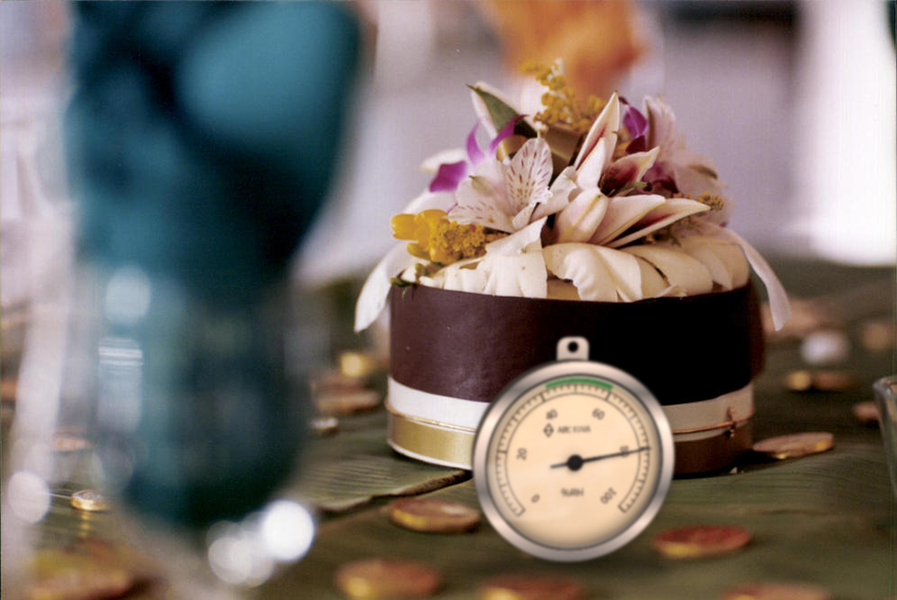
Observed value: % 80
